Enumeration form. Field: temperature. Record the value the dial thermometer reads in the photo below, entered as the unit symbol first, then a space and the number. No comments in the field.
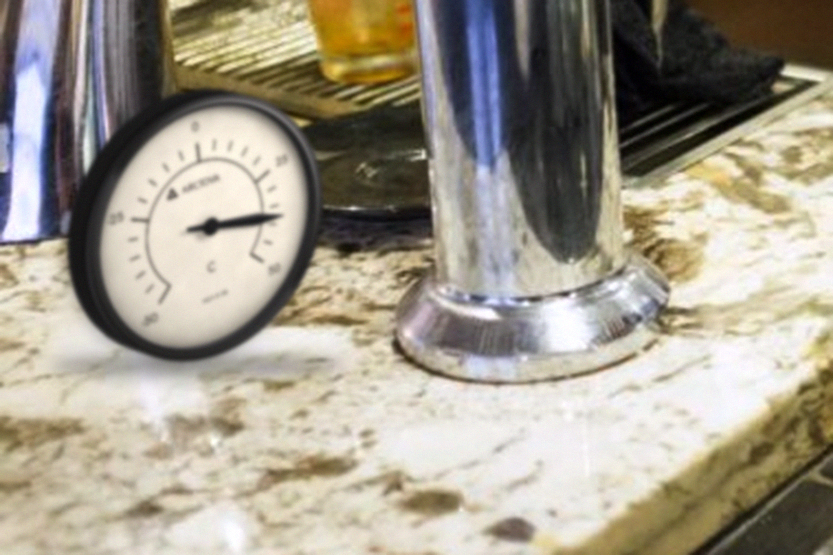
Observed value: °C 37.5
